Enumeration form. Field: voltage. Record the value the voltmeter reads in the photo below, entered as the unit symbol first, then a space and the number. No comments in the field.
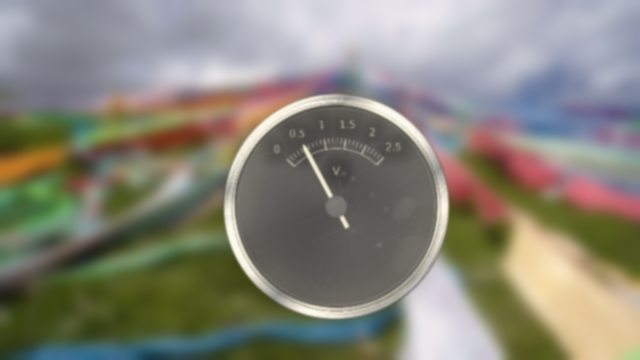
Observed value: V 0.5
